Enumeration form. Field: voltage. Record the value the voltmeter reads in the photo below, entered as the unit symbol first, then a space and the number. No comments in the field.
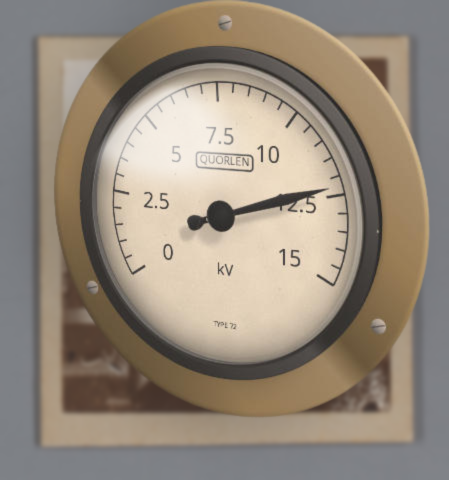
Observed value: kV 12.25
